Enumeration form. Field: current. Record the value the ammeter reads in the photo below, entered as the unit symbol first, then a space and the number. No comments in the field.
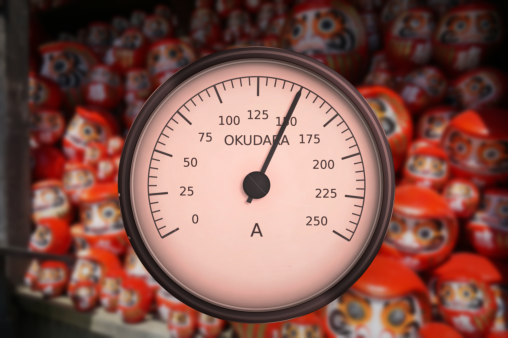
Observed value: A 150
